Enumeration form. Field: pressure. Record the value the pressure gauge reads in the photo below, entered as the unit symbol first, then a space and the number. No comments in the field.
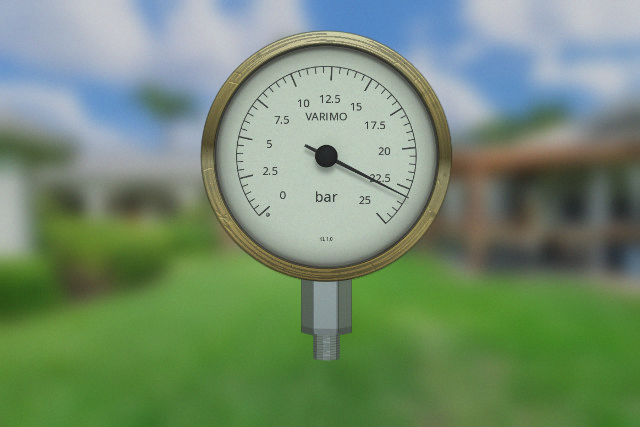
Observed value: bar 23
